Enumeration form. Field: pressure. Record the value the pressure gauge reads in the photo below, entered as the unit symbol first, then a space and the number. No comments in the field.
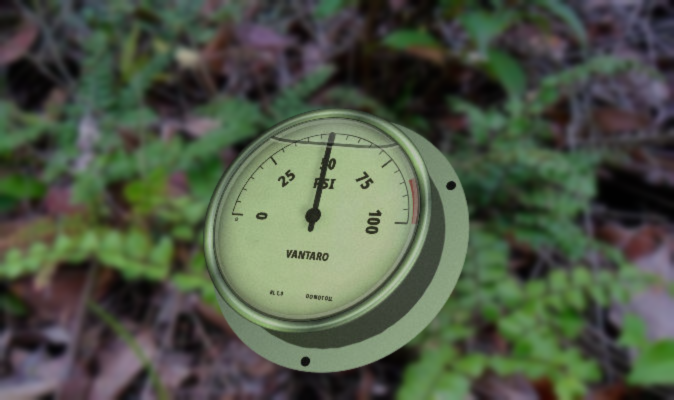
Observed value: psi 50
